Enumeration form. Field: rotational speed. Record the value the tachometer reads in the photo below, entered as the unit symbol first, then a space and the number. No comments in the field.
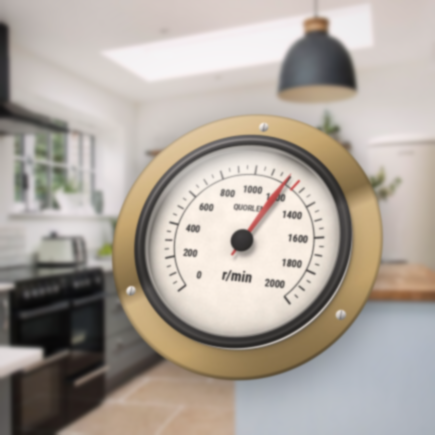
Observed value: rpm 1200
